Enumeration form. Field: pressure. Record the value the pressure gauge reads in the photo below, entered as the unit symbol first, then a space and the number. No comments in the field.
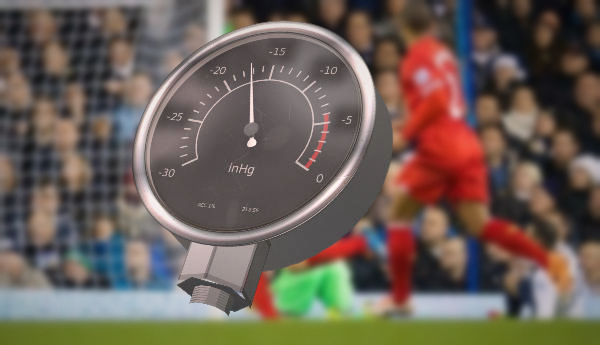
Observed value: inHg -17
